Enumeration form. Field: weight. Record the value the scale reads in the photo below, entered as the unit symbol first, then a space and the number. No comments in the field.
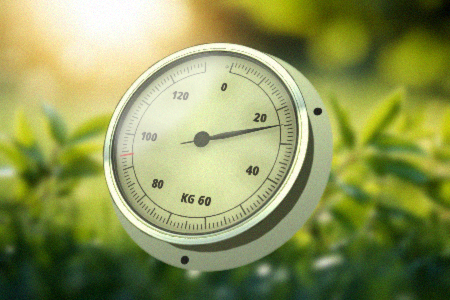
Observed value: kg 25
